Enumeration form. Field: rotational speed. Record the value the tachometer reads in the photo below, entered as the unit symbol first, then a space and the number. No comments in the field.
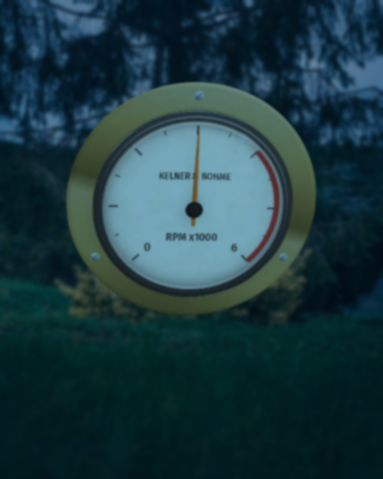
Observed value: rpm 3000
